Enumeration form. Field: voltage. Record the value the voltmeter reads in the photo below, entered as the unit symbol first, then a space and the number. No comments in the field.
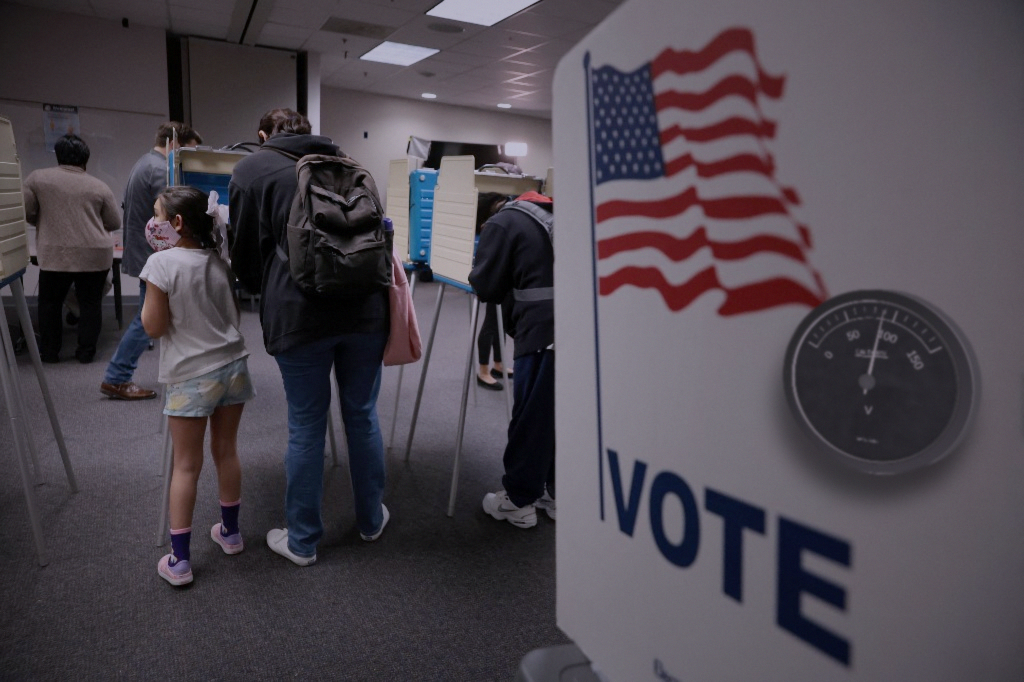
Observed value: V 90
